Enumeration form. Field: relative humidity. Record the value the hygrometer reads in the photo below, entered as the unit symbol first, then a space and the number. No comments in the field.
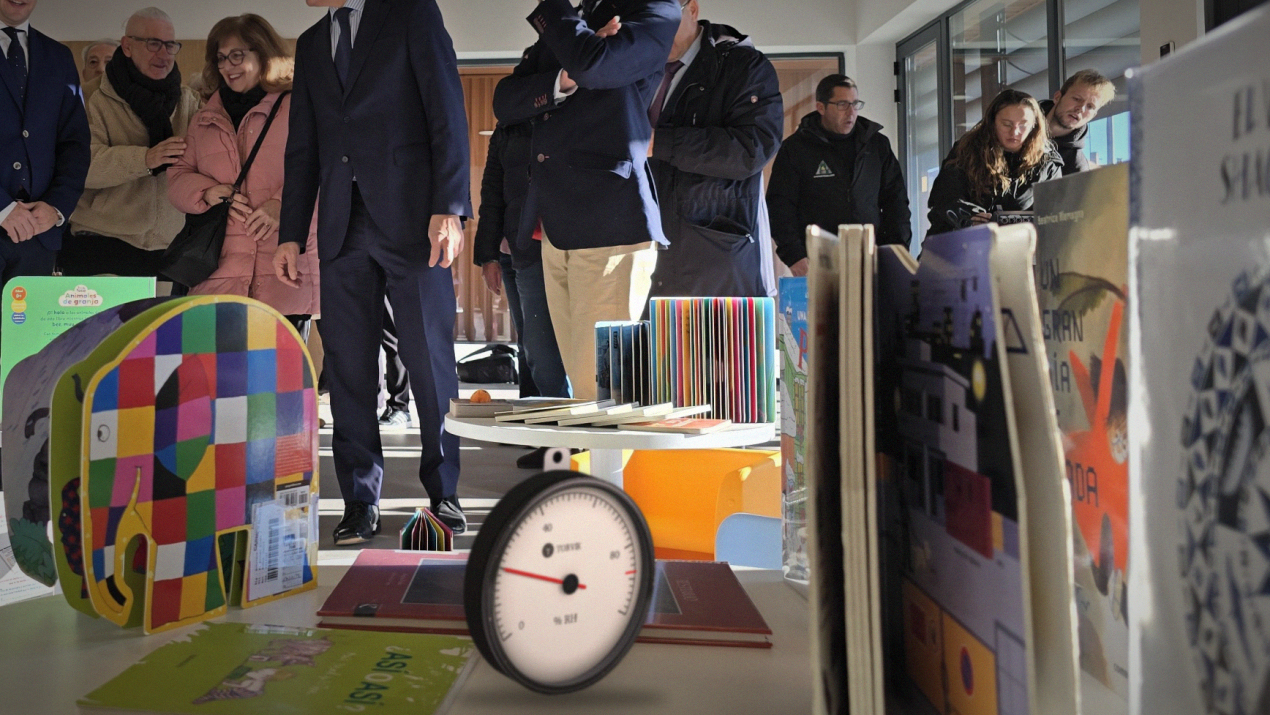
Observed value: % 20
